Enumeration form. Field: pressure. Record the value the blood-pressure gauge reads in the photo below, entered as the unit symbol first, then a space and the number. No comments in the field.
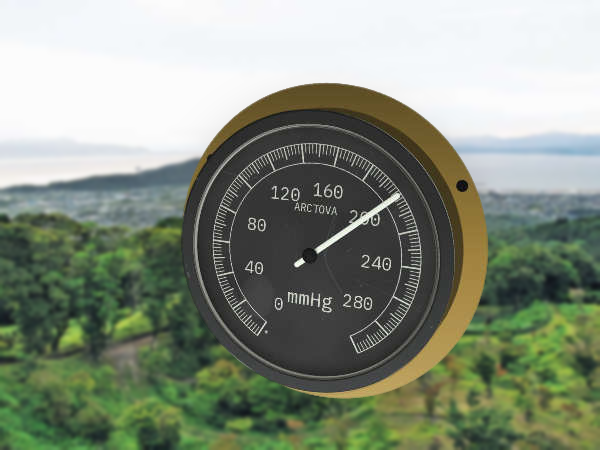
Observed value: mmHg 200
